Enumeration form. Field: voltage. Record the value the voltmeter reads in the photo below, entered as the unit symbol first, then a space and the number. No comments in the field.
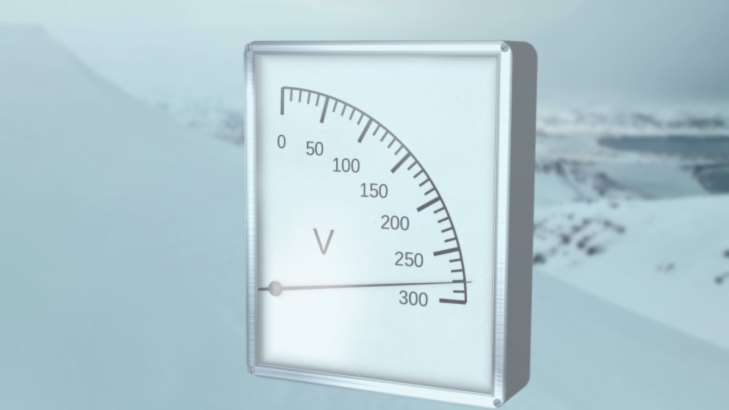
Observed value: V 280
